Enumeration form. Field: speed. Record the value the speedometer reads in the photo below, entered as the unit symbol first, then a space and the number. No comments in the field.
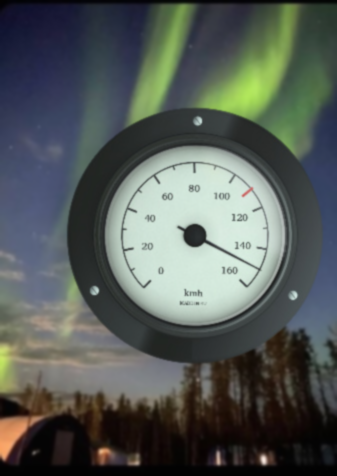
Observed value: km/h 150
